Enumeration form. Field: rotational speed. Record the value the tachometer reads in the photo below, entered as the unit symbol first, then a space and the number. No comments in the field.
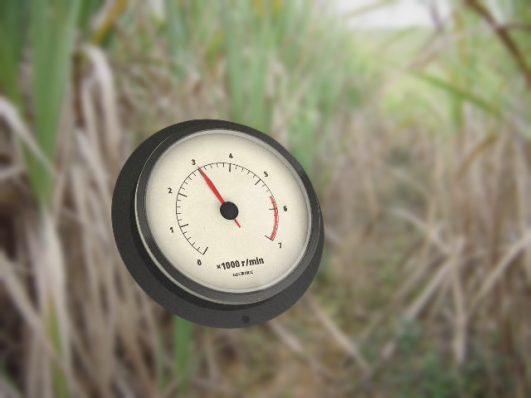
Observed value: rpm 3000
